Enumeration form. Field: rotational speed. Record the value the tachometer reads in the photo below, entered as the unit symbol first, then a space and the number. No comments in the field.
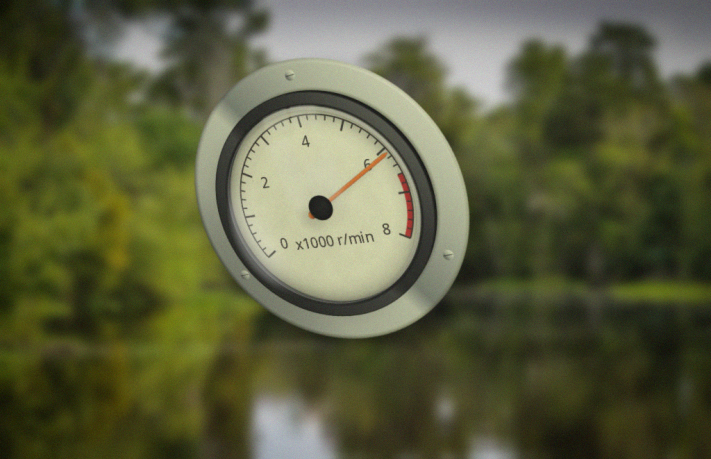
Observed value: rpm 6100
